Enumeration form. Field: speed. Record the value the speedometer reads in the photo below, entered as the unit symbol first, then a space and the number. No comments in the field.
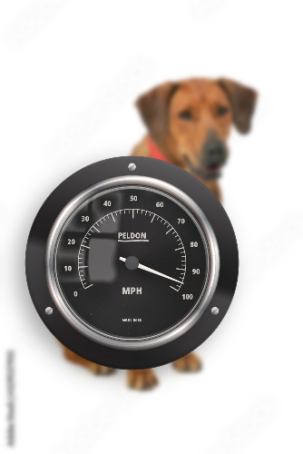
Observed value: mph 96
